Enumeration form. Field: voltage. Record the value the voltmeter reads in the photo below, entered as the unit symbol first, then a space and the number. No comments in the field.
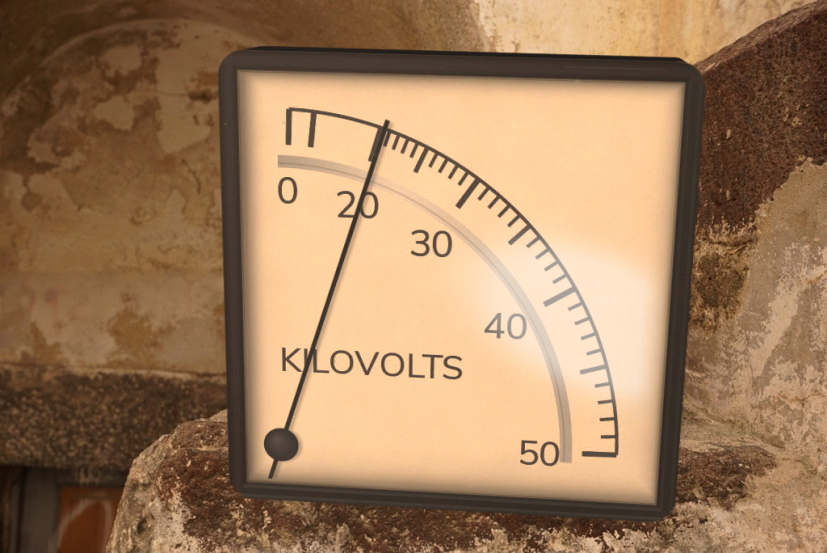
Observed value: kV 20.5
